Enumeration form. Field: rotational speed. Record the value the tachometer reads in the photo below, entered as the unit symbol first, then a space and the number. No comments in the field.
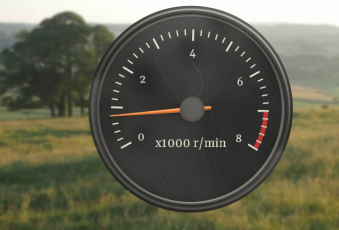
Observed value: rpm 800
